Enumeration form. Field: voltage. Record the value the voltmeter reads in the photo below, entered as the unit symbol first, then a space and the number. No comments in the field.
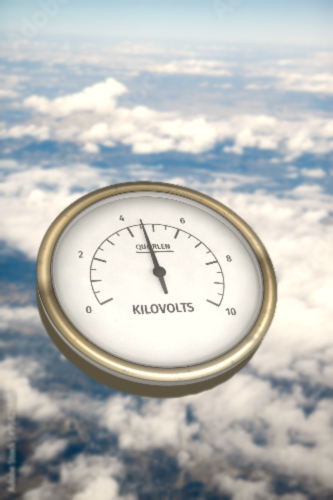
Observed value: kV 4.5
